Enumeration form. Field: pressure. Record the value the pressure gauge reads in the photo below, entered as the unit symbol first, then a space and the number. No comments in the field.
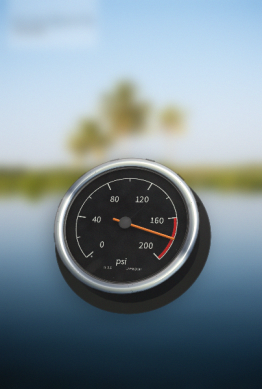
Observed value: psi 180
